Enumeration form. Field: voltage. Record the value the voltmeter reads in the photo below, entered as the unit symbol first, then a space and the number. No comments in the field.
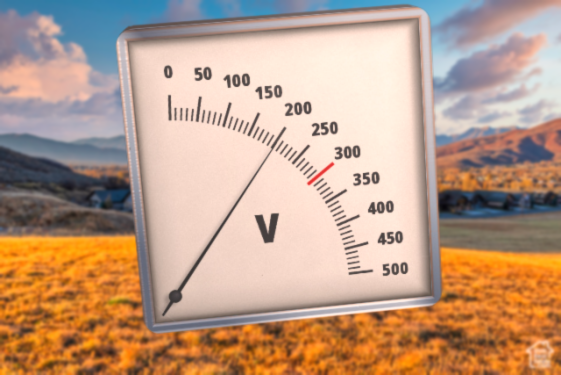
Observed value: V 200
